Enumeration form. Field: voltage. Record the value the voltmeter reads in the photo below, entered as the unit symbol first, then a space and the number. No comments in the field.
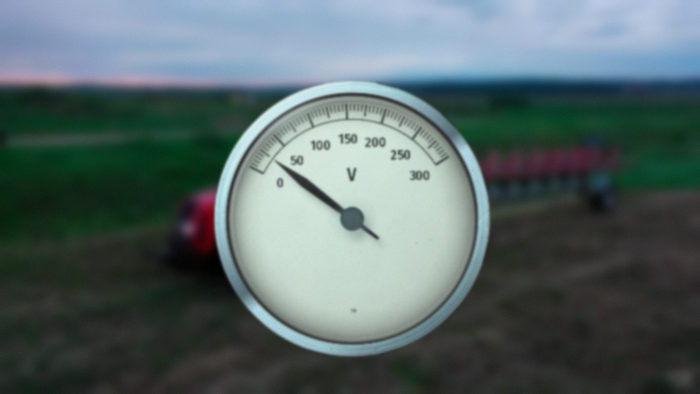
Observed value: V 25
